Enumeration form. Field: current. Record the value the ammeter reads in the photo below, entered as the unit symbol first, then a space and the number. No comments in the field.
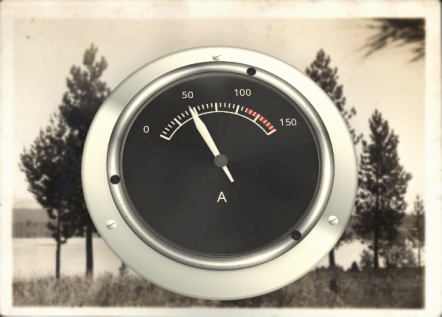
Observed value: A 45
